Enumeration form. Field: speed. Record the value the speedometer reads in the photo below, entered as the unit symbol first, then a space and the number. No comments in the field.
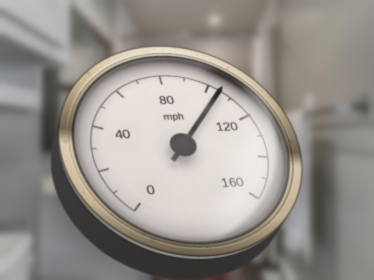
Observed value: mph 105
